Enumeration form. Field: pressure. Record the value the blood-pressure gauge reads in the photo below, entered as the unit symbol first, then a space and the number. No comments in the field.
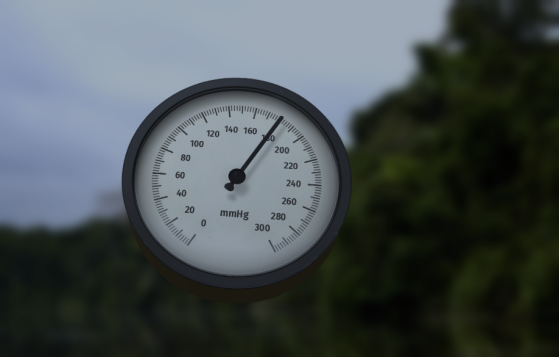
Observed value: mmHg 180
